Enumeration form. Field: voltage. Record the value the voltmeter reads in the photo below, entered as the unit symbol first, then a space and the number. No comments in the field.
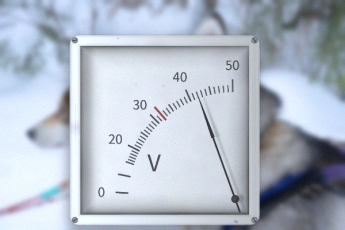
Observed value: V 42
